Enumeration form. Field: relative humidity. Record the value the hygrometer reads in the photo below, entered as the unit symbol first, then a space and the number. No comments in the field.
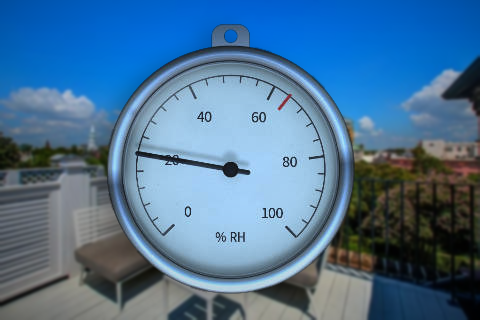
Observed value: % 20
